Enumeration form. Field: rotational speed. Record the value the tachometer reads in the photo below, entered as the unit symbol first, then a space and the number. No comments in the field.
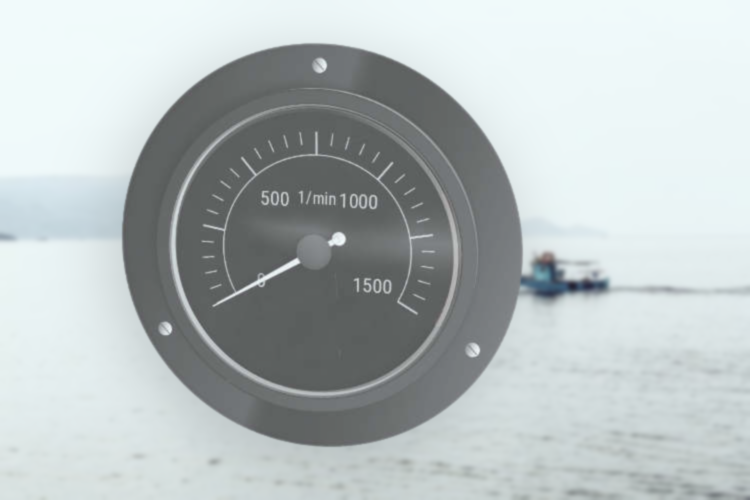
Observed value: rpm 0
